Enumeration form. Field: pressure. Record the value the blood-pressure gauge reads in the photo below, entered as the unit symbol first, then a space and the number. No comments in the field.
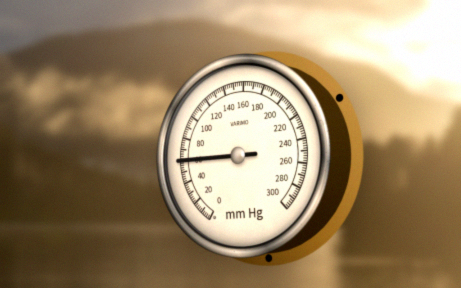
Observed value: mmHg 60
